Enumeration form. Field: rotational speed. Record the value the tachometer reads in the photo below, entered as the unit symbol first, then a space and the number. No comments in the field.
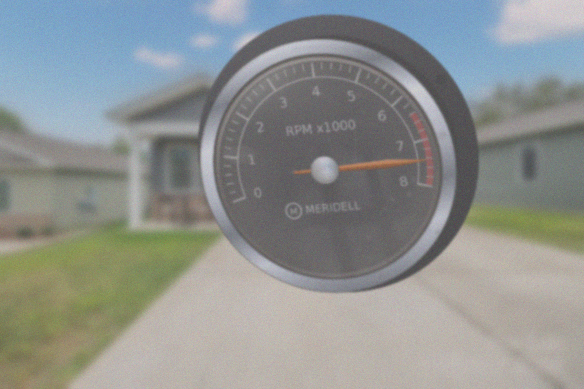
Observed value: rpm 7400
